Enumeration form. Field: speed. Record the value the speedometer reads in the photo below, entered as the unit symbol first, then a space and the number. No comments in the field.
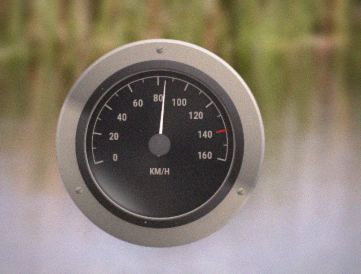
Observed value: km/h 85
